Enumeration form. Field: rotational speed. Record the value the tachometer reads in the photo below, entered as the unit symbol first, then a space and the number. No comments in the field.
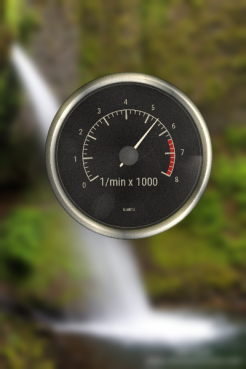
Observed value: rpm 5400
